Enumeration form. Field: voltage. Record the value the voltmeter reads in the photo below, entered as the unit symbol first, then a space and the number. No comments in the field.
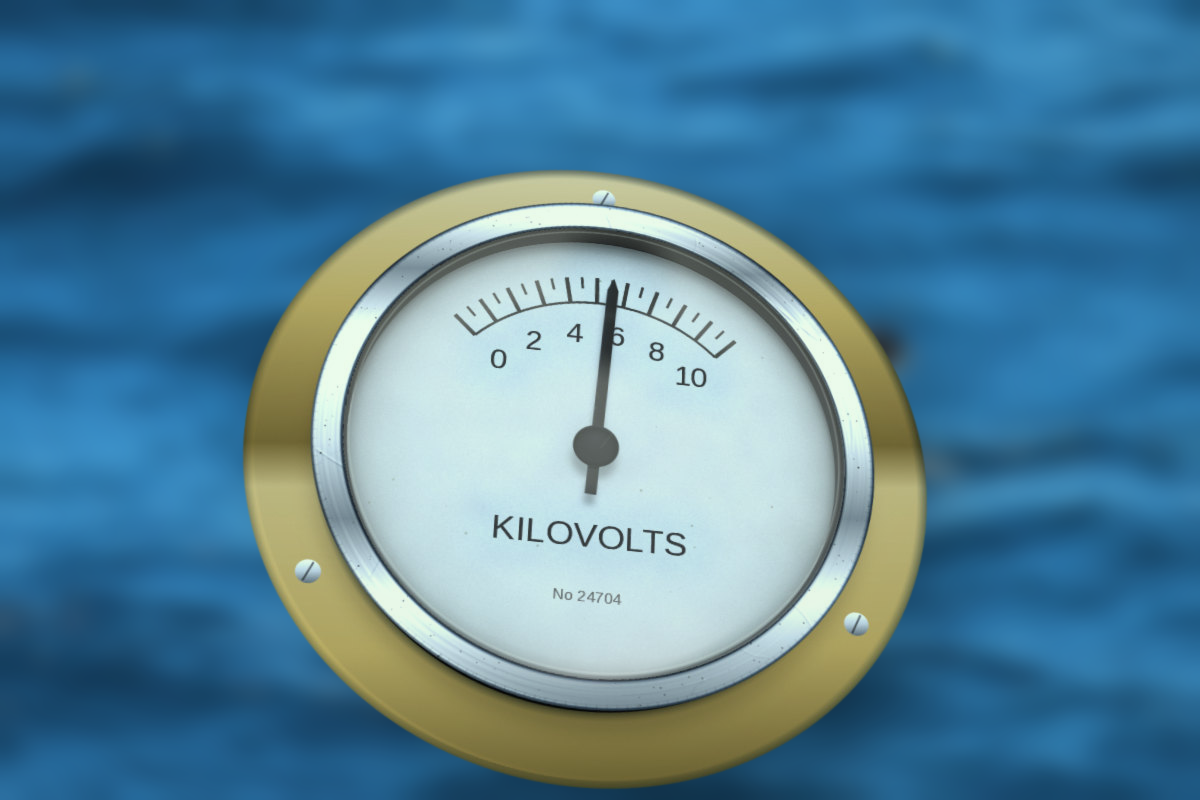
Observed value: kV 5.5
